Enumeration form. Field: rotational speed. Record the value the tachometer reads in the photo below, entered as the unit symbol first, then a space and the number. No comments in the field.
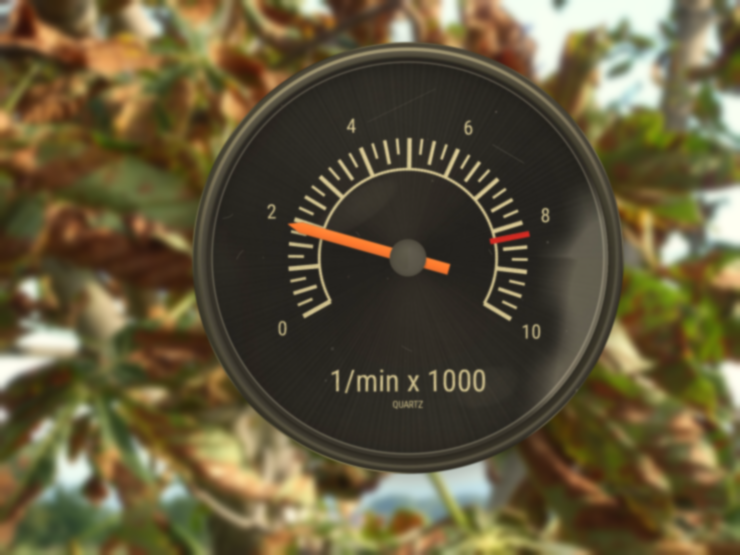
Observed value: rpm 1875
